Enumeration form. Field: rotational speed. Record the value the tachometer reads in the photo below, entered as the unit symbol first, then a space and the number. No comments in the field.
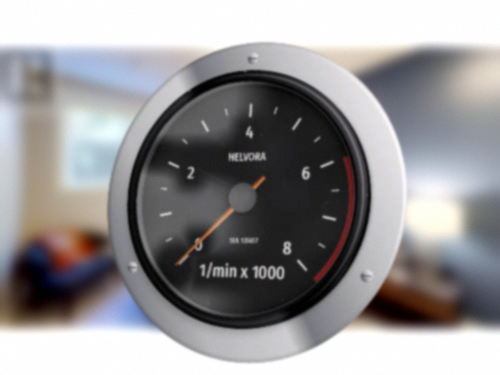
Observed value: rpm 0
